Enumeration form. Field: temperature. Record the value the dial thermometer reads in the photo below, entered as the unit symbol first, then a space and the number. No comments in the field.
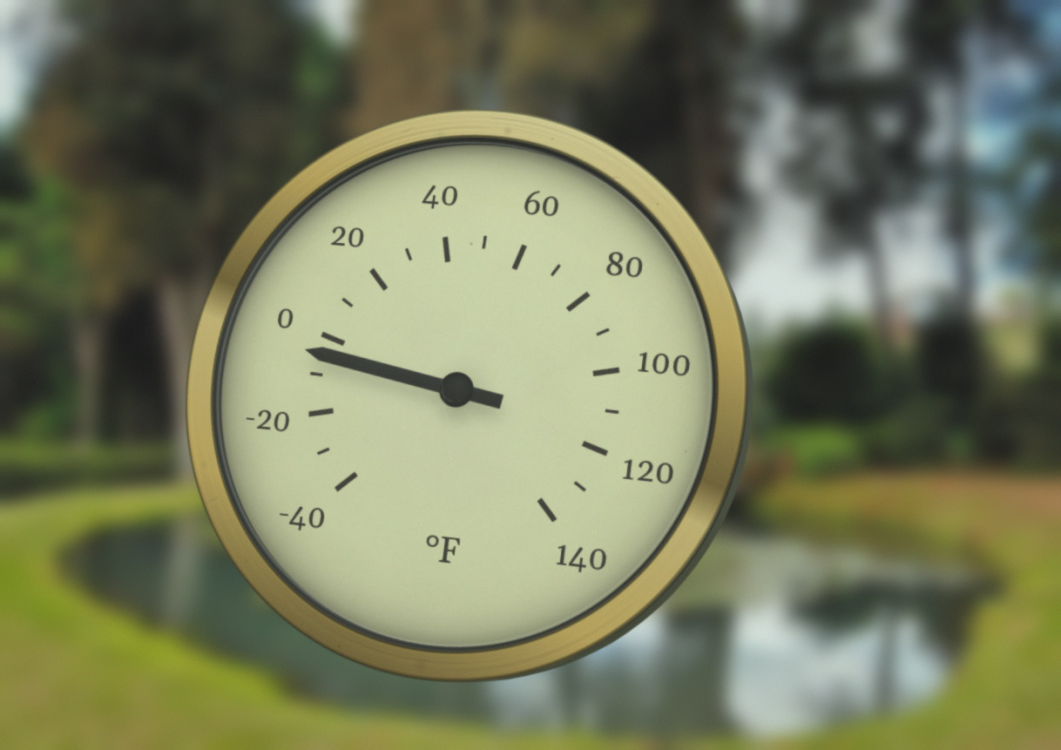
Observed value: °F -5
